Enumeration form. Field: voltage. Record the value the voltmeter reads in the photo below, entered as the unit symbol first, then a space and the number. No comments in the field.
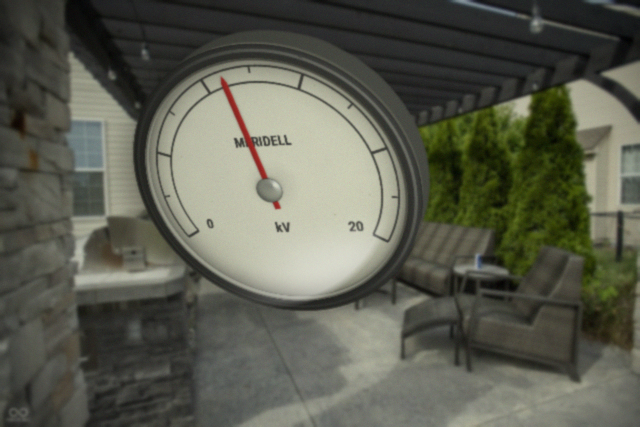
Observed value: kV 9
